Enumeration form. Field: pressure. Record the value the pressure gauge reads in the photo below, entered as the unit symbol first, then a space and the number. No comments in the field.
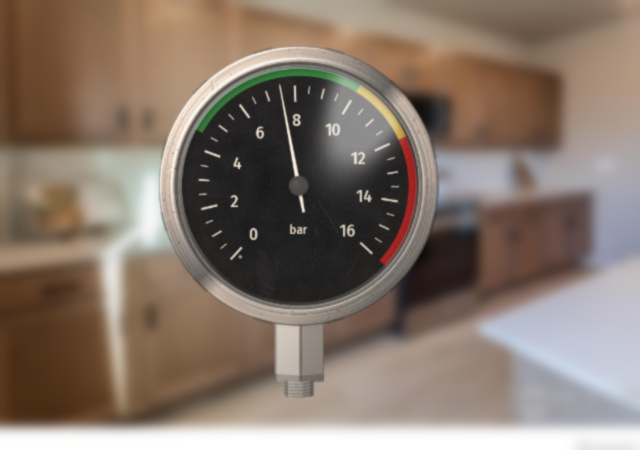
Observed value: bar 7.5
